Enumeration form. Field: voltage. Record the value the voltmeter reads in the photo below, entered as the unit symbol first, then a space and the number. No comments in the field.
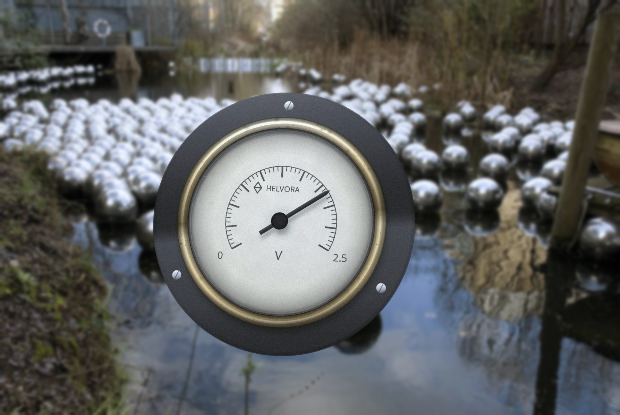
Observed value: V 1.85
